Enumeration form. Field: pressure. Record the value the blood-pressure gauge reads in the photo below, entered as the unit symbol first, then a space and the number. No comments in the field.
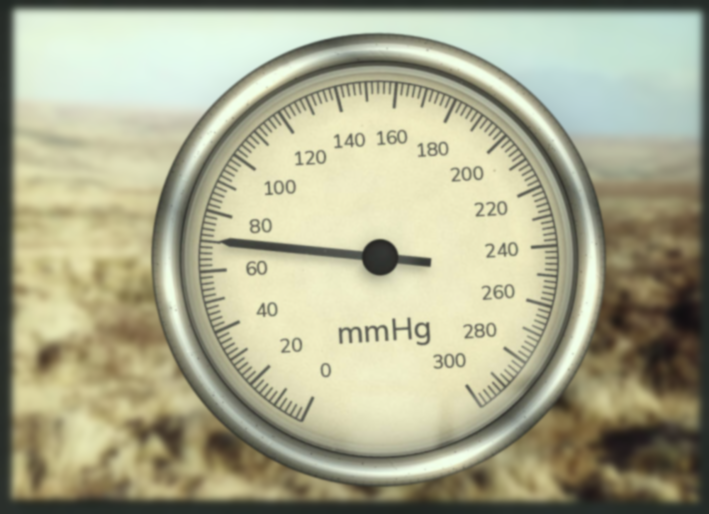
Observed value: mmHg 70
